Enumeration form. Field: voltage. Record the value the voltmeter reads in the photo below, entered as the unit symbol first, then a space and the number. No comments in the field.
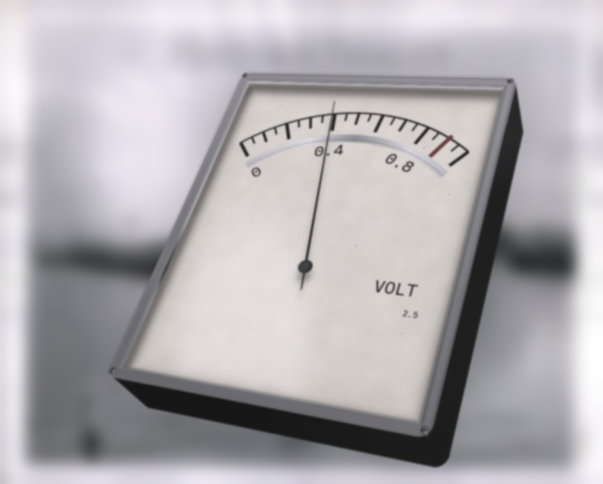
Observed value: V 0.4
